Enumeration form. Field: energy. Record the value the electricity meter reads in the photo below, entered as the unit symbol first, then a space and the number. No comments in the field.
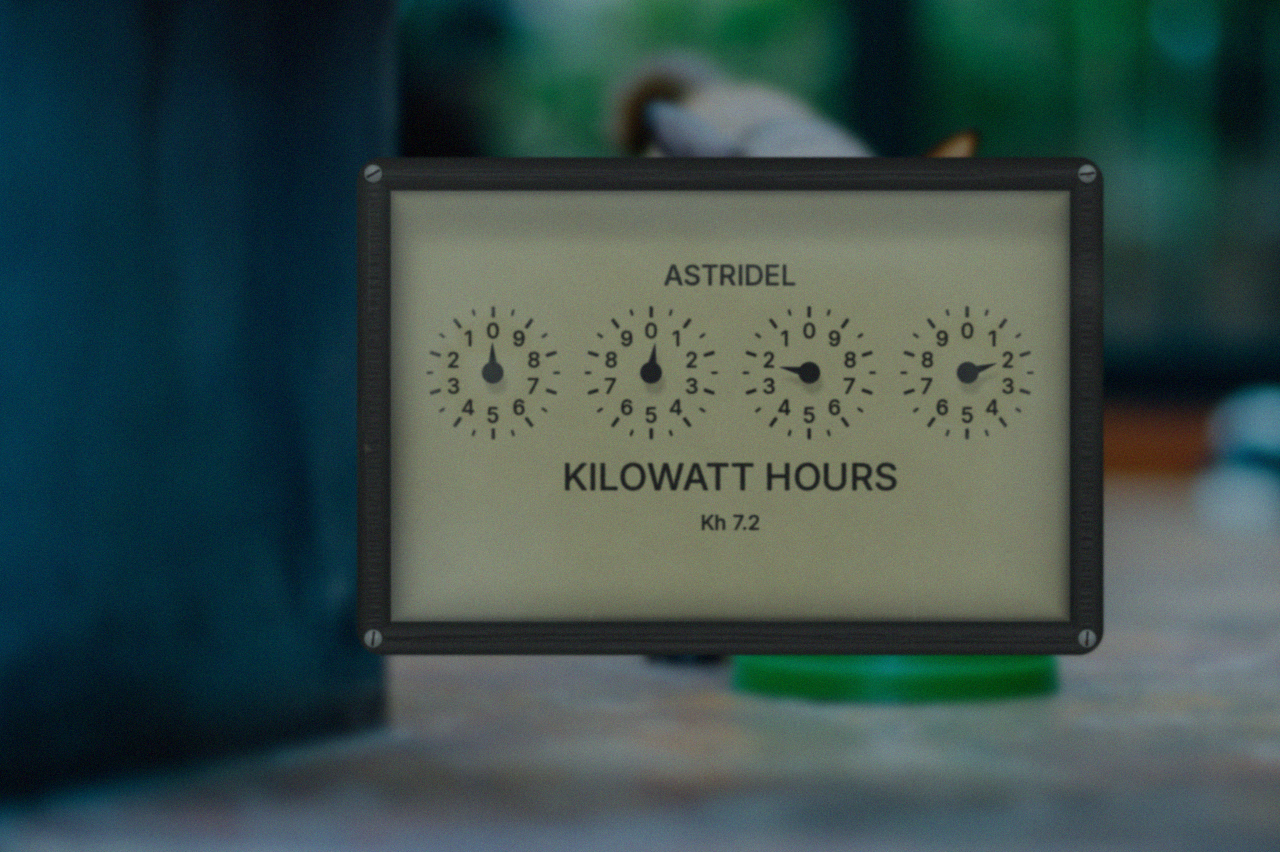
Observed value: kWh 22
